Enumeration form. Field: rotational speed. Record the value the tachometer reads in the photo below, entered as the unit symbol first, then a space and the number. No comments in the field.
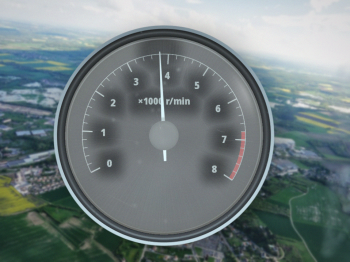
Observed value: rpm 3800
